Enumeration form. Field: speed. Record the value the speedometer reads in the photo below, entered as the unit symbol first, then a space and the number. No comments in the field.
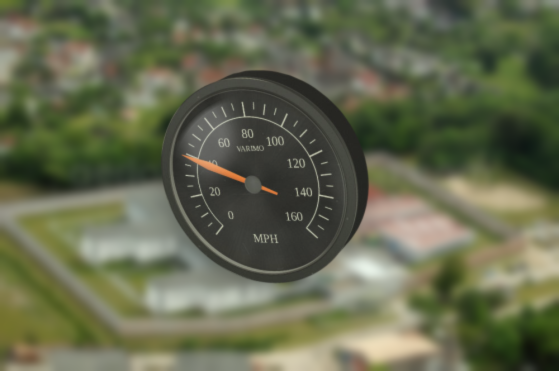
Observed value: mph 40
